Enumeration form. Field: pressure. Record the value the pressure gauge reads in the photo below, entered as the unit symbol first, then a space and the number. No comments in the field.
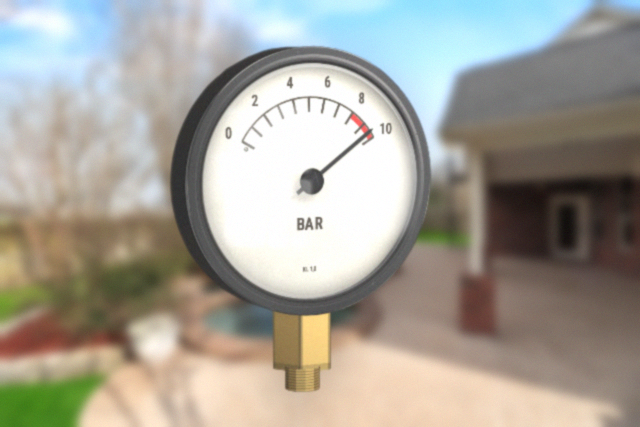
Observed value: bar 9.5
